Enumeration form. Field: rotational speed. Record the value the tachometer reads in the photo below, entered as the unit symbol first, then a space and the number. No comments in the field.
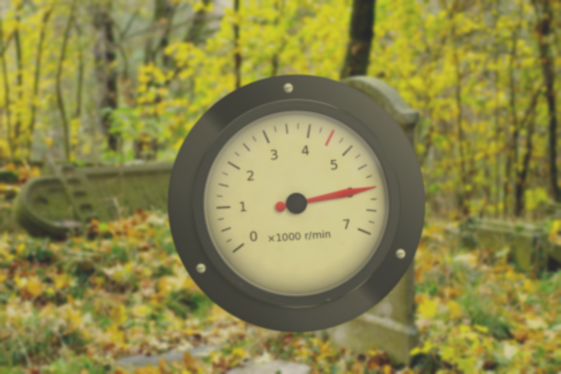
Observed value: rpm 6000
